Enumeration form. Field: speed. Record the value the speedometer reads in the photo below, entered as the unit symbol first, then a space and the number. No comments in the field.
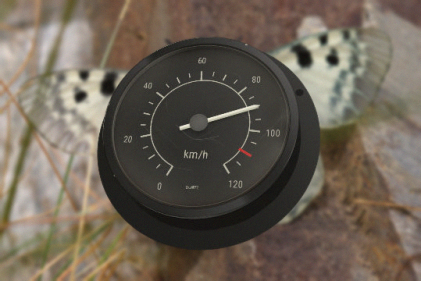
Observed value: km/h 90
